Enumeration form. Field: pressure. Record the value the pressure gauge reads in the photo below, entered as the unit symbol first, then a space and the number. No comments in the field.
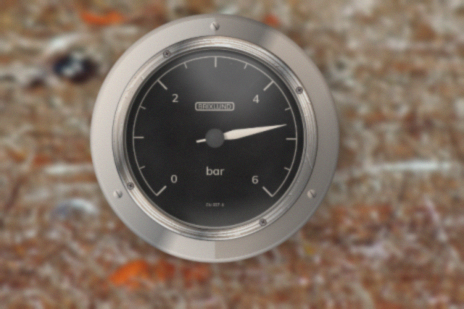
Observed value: bar 4.75
